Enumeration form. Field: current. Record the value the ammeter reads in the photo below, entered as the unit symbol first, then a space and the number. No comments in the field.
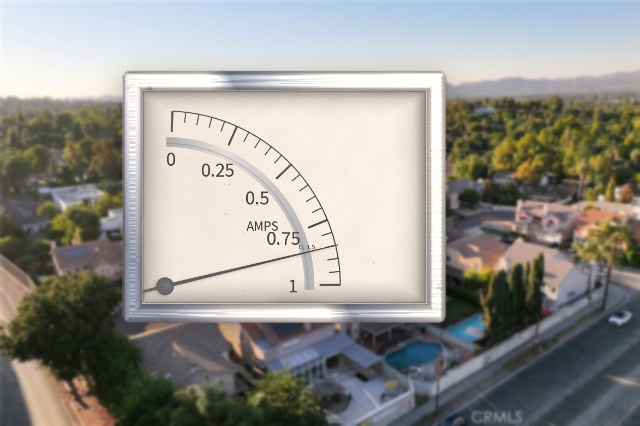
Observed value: A 0.85
